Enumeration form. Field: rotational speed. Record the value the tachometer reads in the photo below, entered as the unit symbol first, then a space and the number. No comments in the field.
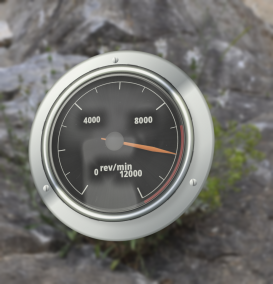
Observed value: rpm 10000
